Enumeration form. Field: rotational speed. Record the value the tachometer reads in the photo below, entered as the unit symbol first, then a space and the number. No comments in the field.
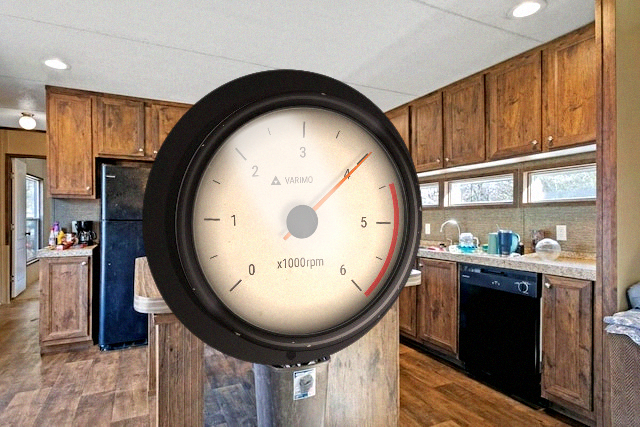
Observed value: rpm 4000
